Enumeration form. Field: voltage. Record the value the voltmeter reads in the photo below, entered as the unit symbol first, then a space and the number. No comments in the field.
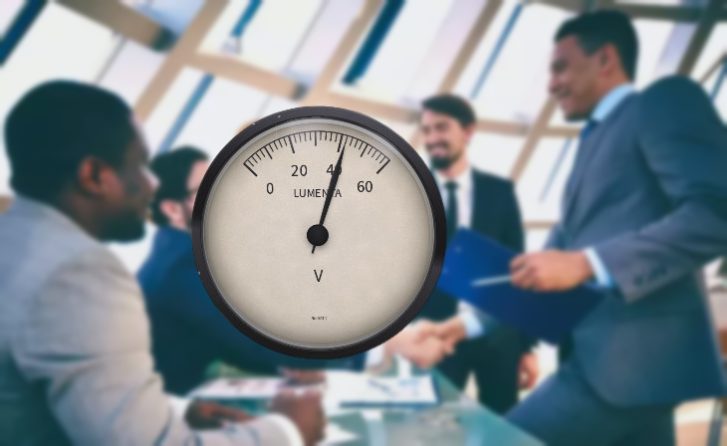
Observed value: V 42
